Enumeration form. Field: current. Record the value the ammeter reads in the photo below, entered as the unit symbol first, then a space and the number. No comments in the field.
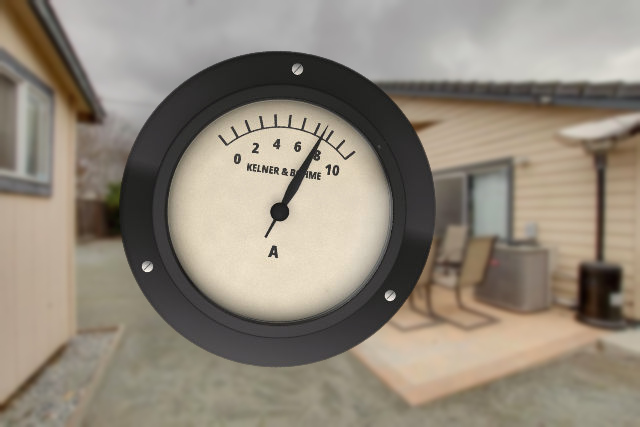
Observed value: A 7.5
